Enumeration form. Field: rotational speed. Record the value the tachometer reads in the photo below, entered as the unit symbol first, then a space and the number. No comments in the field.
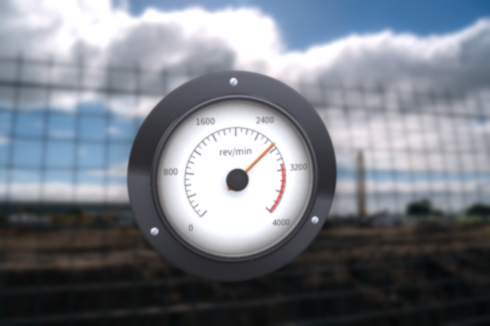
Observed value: rpm 2700
